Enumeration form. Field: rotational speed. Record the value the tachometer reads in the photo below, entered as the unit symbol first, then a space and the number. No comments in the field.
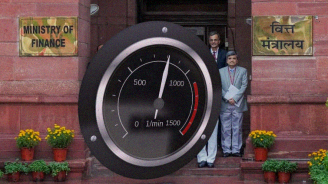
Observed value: rpm 800
